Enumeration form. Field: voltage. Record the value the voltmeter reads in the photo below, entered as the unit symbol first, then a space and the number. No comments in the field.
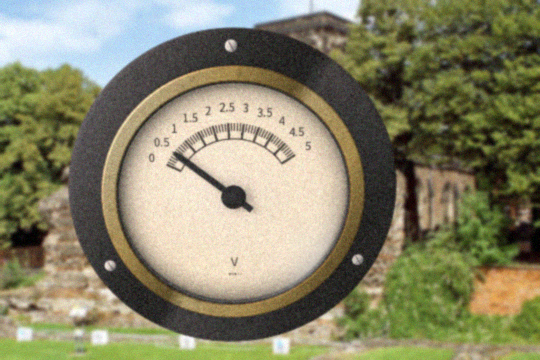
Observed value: V 0.5
